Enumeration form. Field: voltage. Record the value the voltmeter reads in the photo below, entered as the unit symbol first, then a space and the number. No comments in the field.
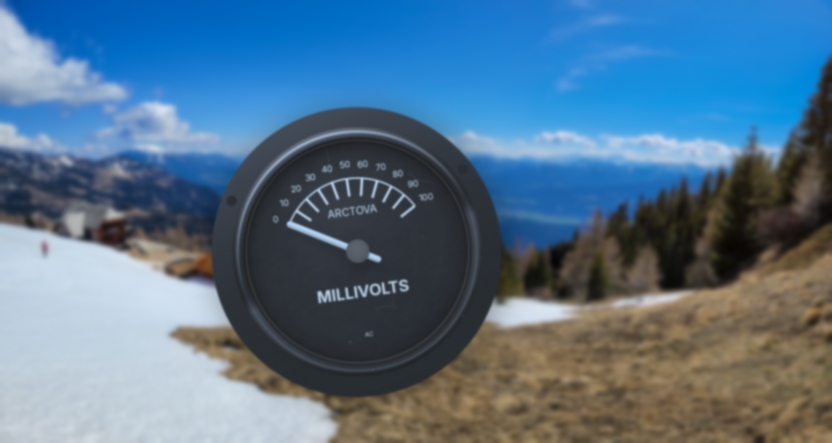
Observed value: mV 0
